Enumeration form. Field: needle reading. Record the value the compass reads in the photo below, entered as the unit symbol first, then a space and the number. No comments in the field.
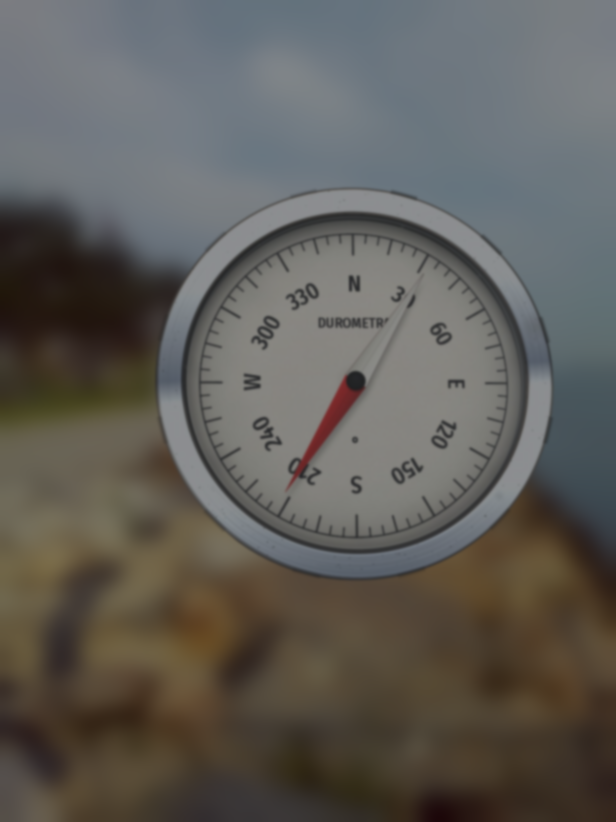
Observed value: ° 212.5
